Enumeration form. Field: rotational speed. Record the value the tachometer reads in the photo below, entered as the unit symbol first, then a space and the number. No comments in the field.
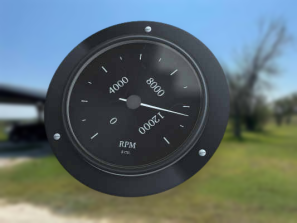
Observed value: rpm 10500
